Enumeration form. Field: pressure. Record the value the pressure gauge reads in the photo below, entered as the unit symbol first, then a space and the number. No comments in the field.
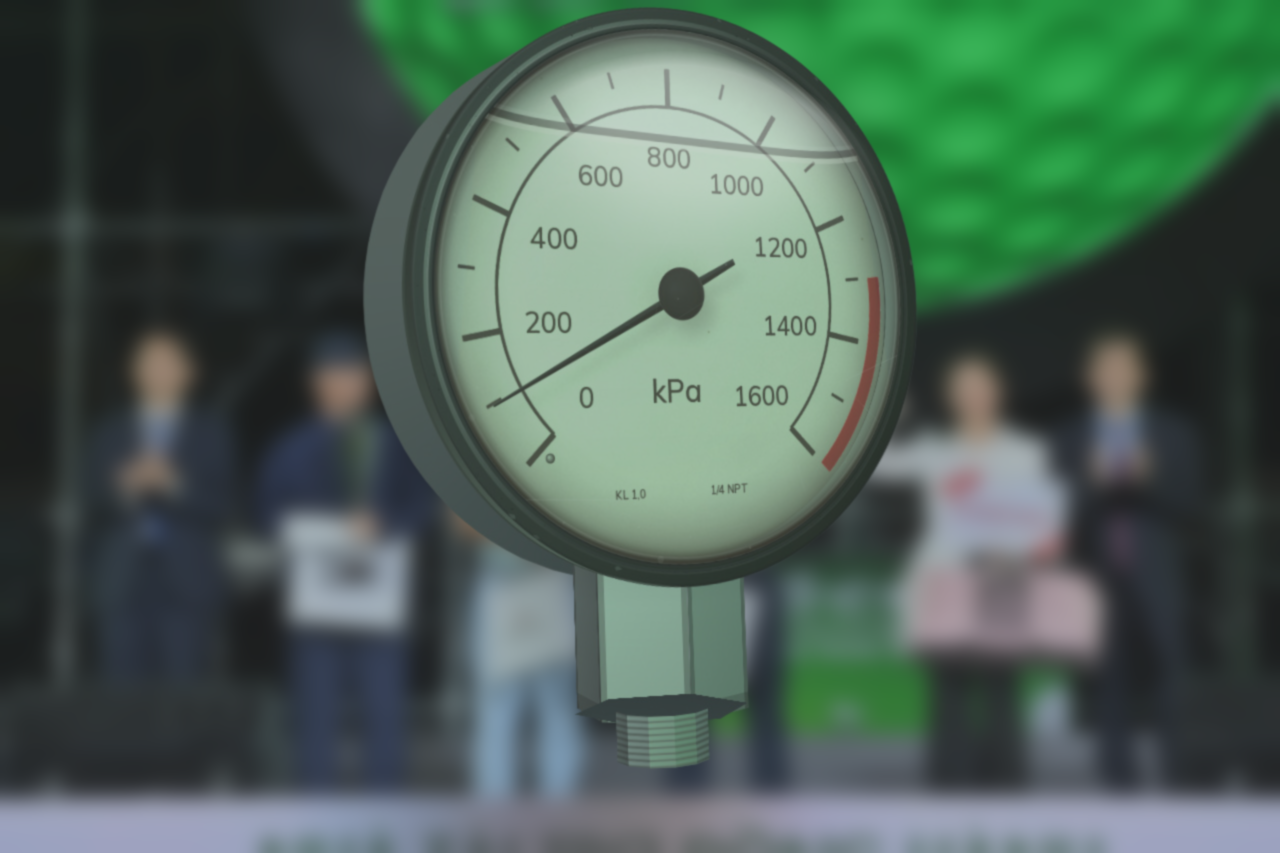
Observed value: kPa 100
